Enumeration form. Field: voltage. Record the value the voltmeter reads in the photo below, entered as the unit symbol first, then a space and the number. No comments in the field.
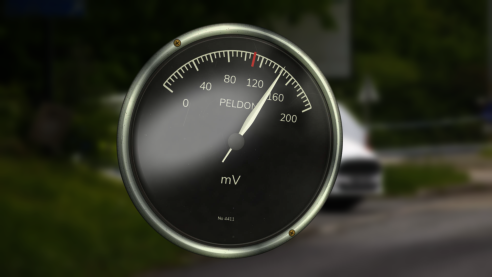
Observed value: mV 145
